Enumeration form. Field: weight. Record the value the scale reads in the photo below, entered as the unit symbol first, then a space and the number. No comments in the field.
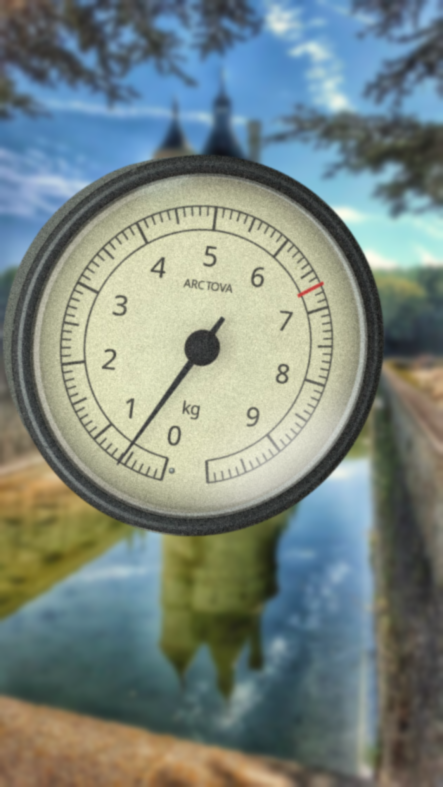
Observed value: kg 0.6
